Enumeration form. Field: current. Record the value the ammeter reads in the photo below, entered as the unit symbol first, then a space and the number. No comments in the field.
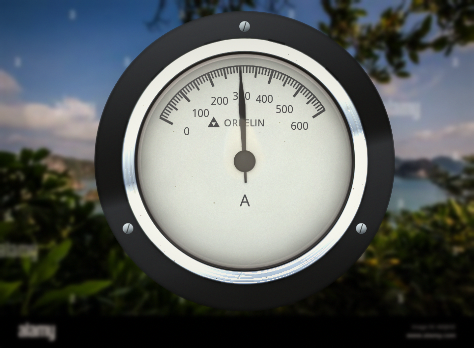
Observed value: A 300
